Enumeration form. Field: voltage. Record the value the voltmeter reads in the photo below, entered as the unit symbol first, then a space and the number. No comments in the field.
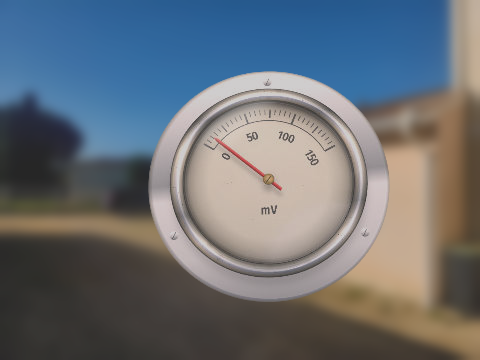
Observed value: mV 10
